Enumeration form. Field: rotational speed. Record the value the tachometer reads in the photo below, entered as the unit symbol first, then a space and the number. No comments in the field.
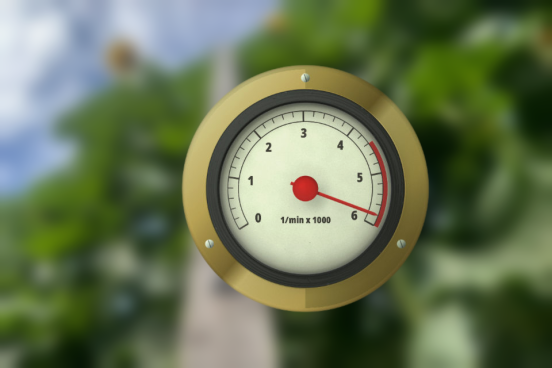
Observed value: rpm 5800
